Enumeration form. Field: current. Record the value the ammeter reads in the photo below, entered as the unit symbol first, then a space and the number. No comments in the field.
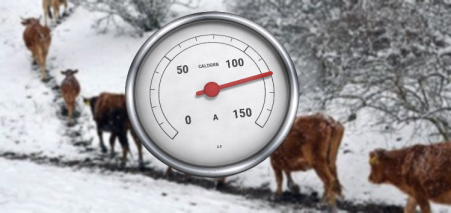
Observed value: A 120
